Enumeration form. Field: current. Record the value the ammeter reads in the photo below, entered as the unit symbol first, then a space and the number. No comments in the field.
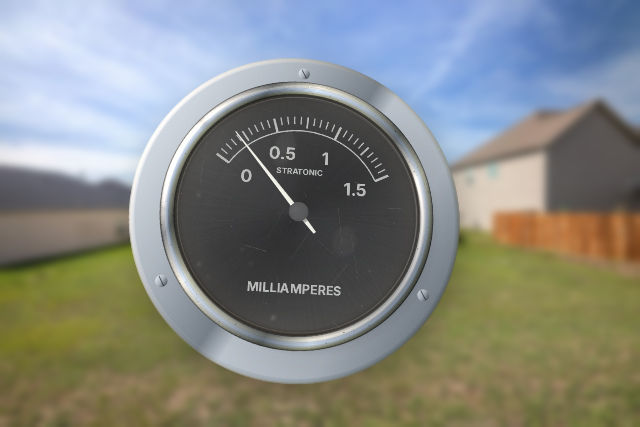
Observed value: mA 0.2
